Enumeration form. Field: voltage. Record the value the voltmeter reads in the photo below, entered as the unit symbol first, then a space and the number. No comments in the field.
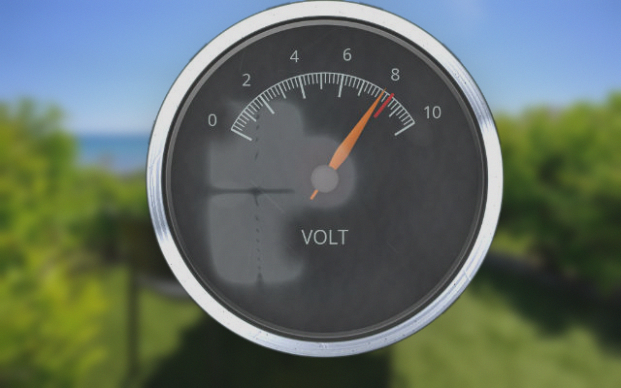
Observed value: V 8
